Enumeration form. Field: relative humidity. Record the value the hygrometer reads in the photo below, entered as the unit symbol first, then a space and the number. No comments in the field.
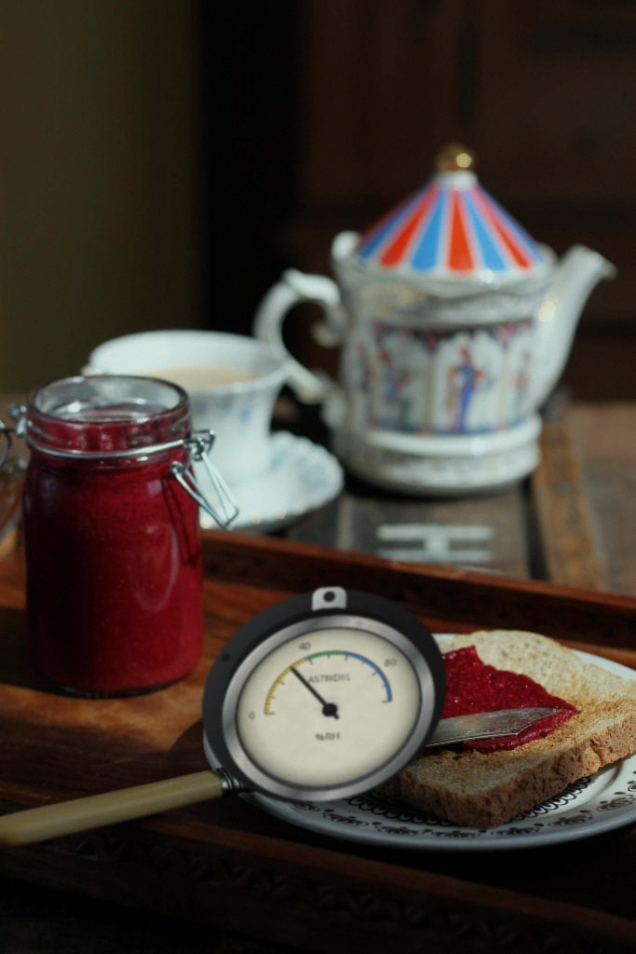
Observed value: % 30
